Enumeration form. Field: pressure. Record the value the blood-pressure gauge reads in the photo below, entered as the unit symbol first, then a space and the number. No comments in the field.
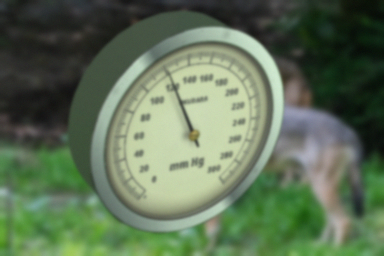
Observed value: mmHg 120
